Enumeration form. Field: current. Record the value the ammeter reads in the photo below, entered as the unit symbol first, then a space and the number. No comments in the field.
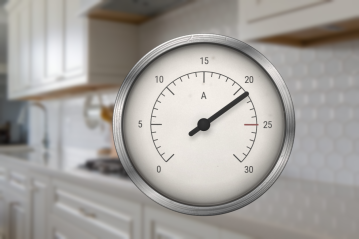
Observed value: A 21
